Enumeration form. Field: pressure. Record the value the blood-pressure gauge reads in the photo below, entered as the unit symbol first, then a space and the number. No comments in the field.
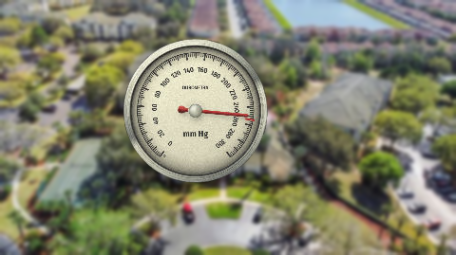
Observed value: mmHg 250
